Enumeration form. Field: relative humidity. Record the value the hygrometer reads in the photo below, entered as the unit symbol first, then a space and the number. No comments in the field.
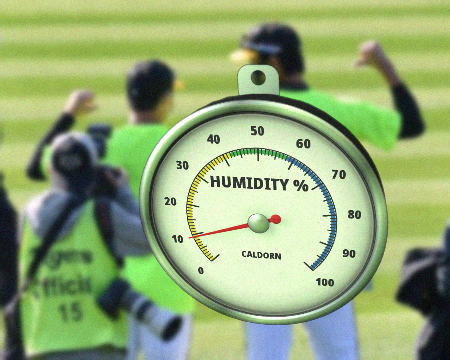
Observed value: % 10
